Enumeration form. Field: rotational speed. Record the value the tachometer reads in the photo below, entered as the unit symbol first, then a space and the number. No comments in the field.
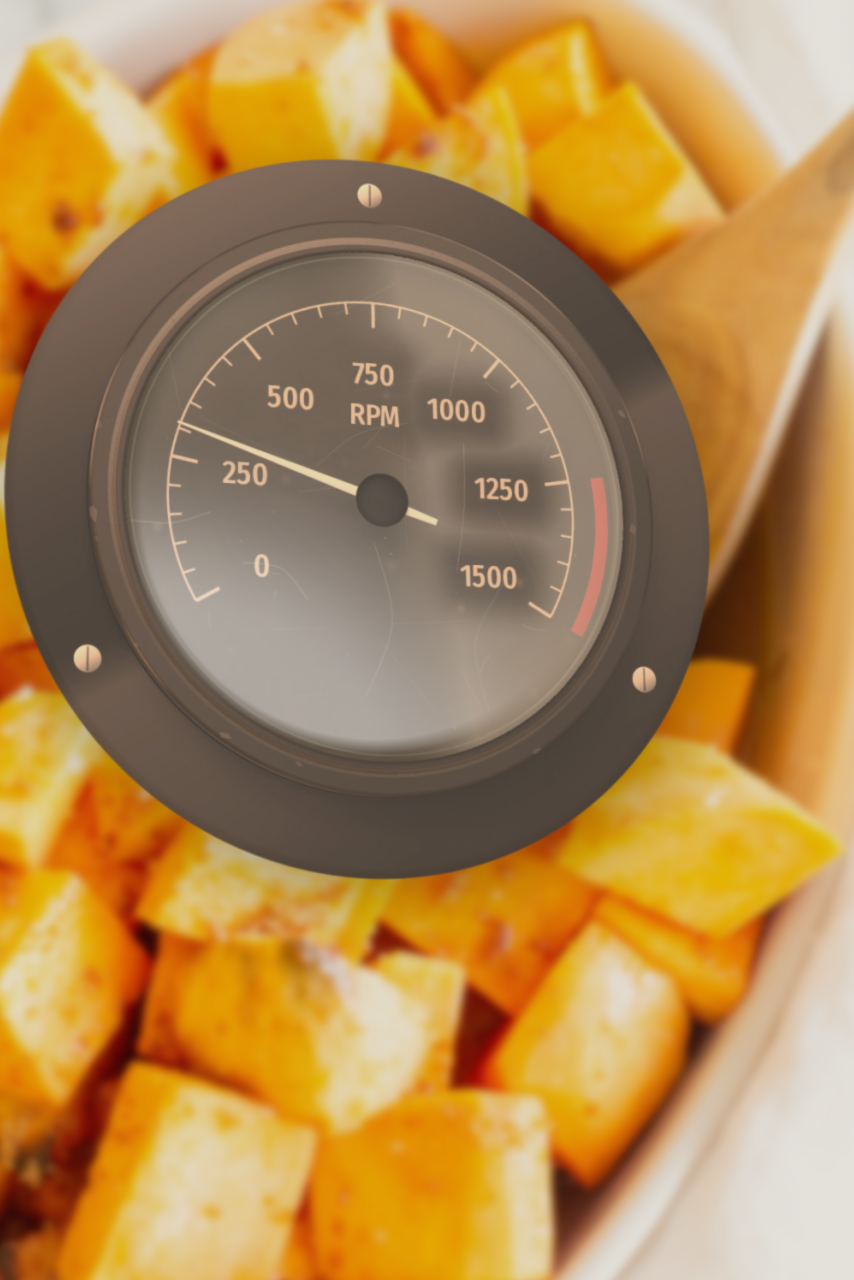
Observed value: rpm 300
